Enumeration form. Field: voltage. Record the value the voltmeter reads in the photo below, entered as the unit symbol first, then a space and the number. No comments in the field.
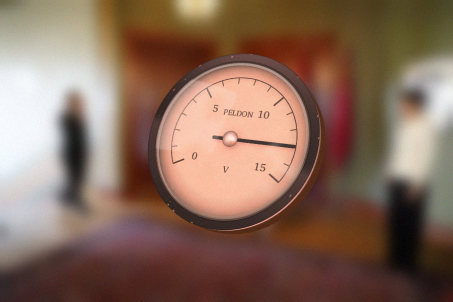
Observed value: V 13
